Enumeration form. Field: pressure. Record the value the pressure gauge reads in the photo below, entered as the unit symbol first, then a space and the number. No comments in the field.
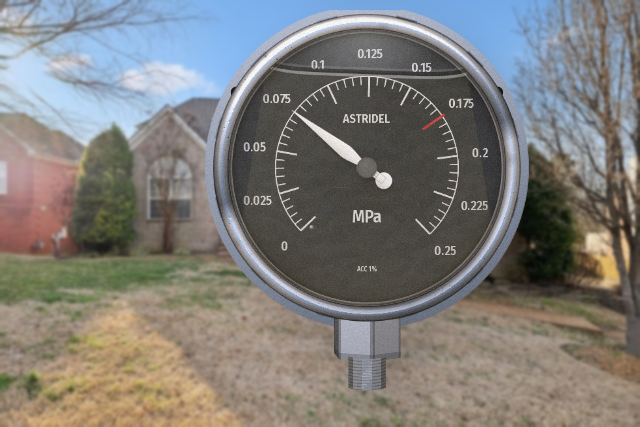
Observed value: MPa 0.075
